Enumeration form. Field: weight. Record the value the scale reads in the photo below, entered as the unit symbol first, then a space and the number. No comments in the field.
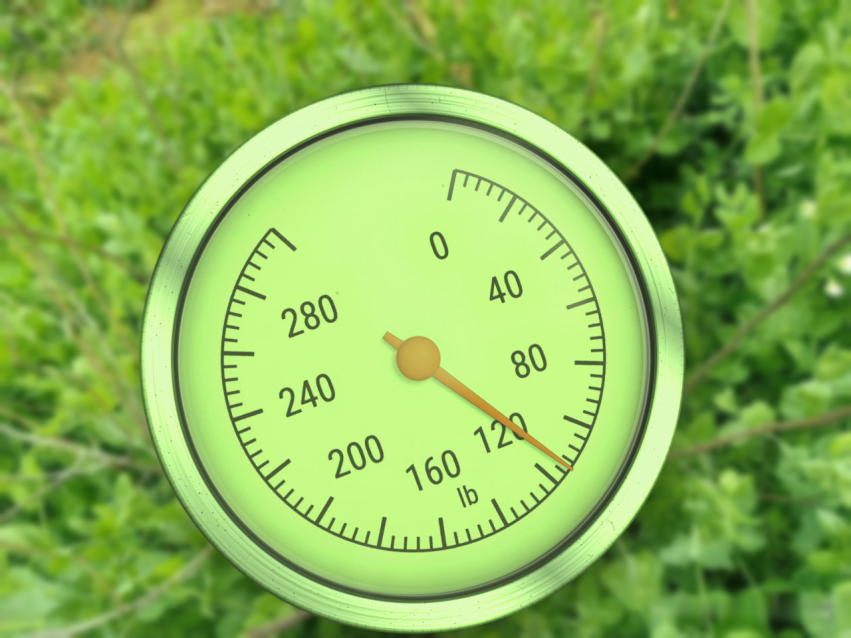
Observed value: lb 114
